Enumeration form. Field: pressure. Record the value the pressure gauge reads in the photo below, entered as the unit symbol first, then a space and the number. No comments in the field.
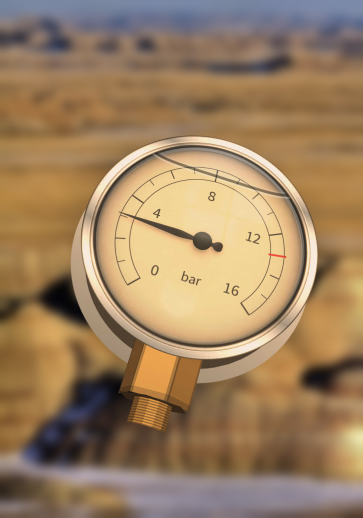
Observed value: bar 3
